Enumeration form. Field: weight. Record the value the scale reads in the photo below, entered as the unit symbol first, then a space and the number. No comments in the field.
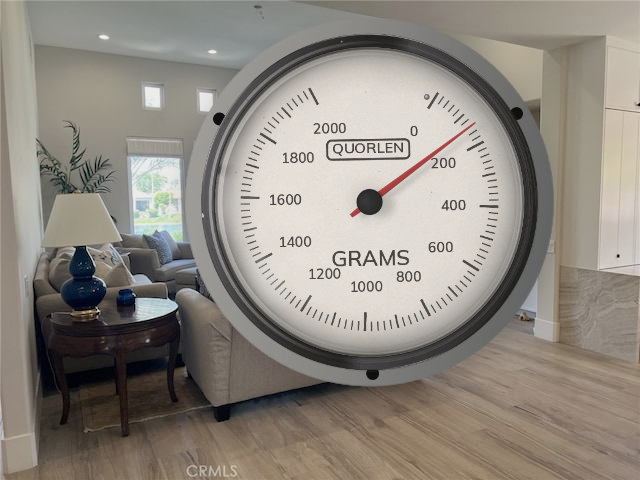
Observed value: g 140
